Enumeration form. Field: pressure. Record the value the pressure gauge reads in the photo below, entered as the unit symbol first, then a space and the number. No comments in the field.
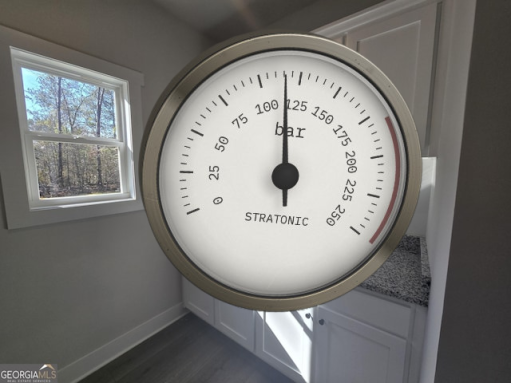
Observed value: bar 115
